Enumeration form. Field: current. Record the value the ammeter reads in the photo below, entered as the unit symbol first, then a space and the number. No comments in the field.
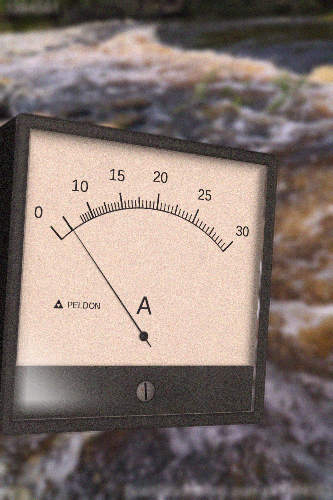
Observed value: A 5
